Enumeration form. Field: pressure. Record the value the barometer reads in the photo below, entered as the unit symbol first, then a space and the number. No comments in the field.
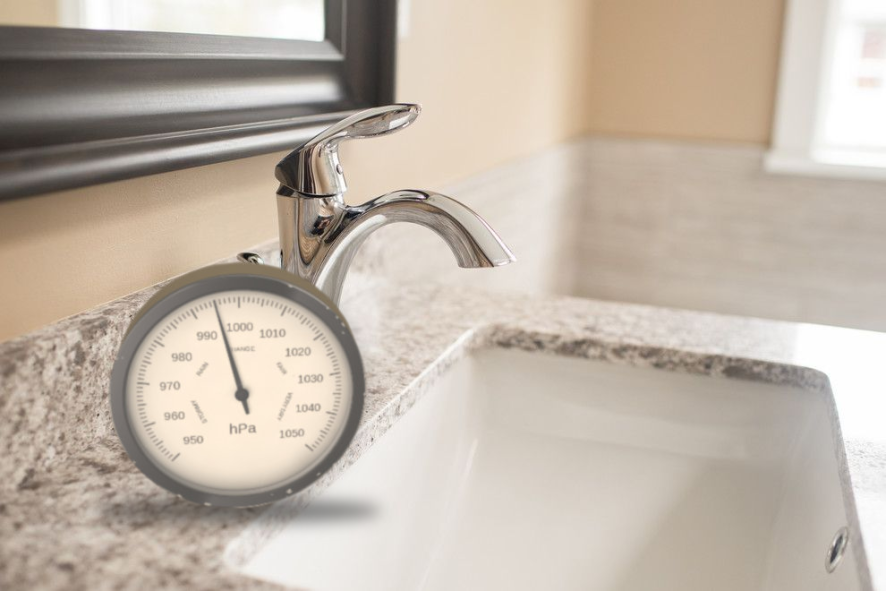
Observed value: hPa 995
